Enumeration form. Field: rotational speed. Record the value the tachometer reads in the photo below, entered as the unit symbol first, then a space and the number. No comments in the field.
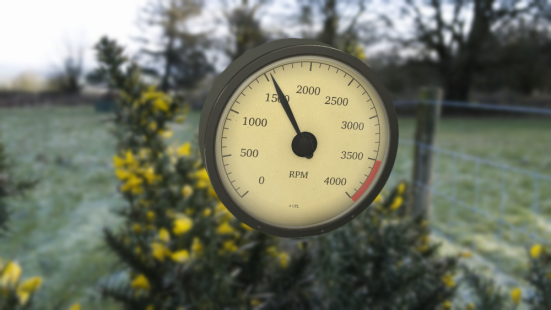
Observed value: rpm 1550
